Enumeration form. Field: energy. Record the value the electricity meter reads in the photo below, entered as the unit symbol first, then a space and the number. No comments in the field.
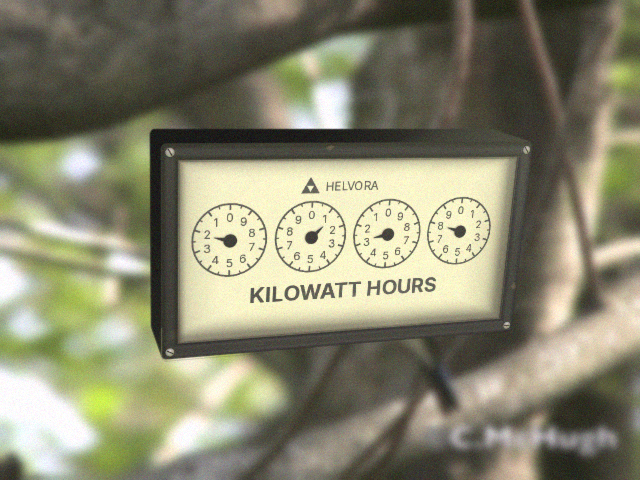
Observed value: kWh 2128
